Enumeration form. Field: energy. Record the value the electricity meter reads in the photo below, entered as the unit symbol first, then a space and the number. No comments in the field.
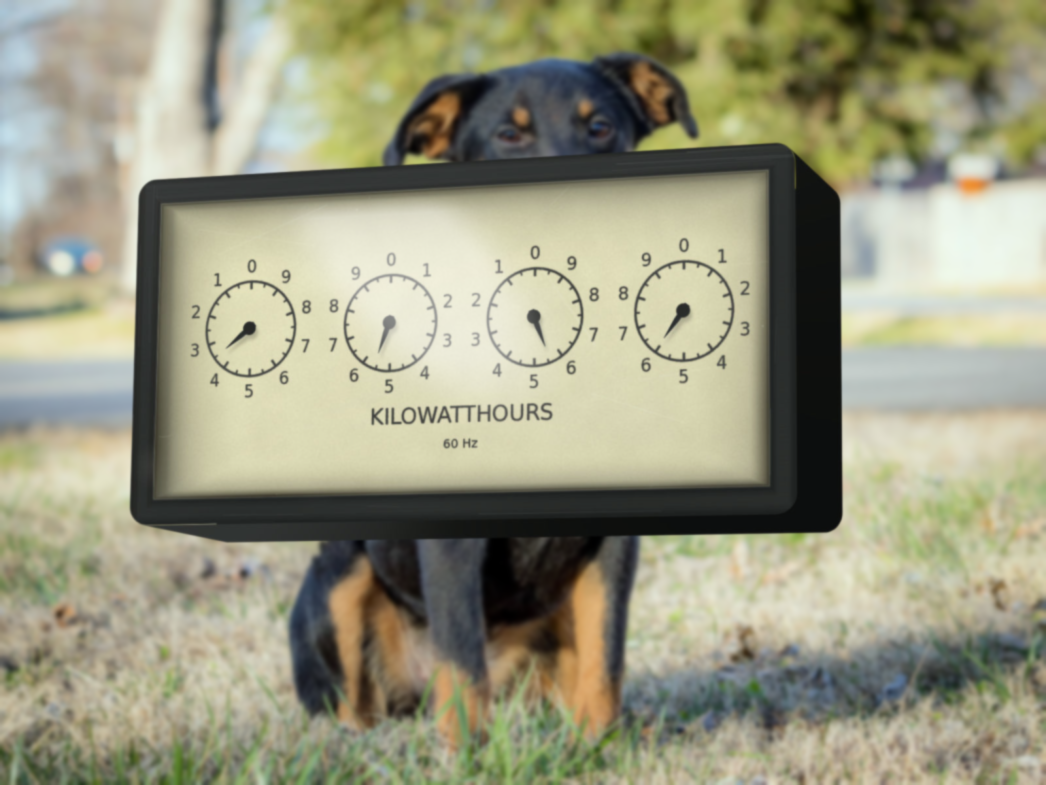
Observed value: kWh 3556
